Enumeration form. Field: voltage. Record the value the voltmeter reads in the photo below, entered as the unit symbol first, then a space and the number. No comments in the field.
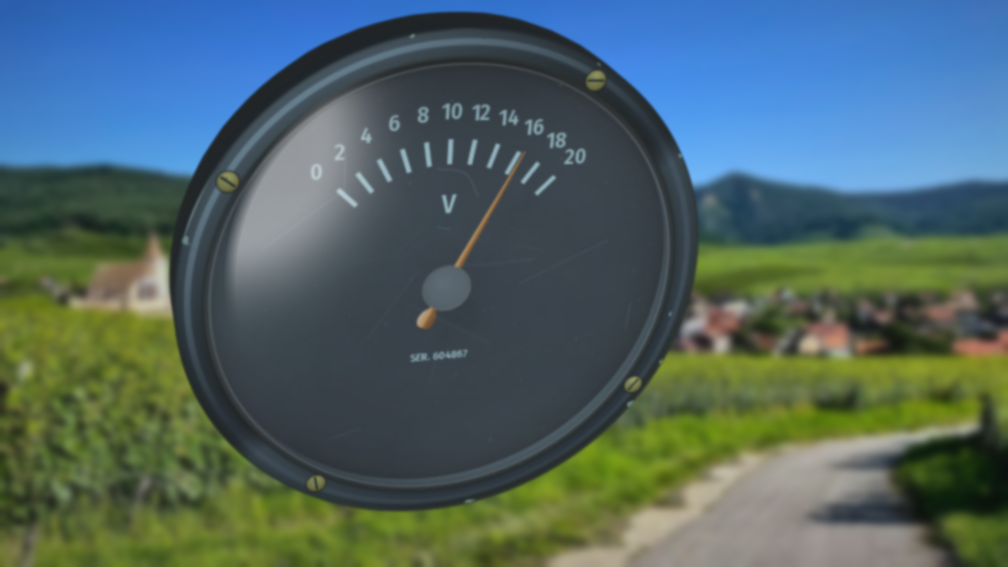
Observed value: V 16
